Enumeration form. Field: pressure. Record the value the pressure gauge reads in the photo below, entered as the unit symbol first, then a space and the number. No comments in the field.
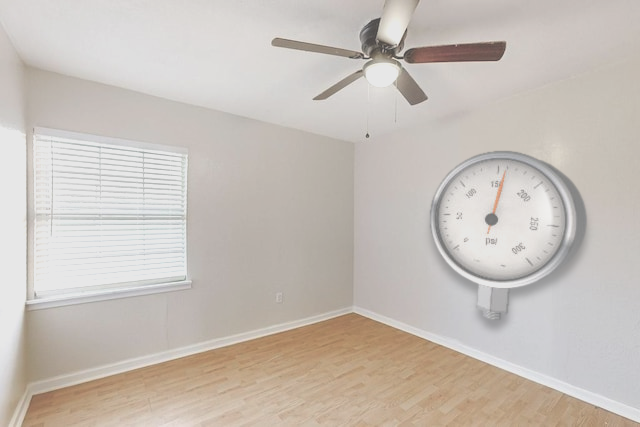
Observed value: psi 160
